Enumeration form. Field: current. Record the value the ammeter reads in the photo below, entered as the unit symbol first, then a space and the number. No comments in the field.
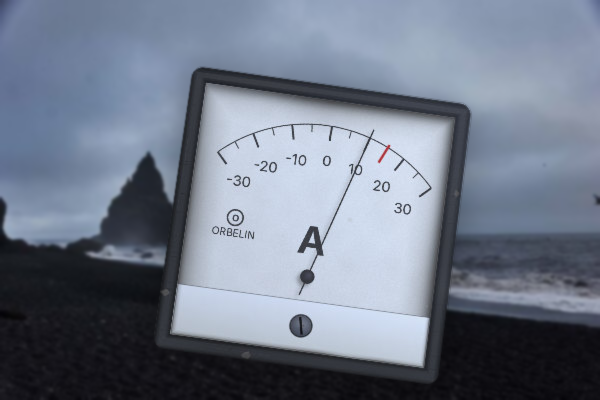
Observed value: A 10
